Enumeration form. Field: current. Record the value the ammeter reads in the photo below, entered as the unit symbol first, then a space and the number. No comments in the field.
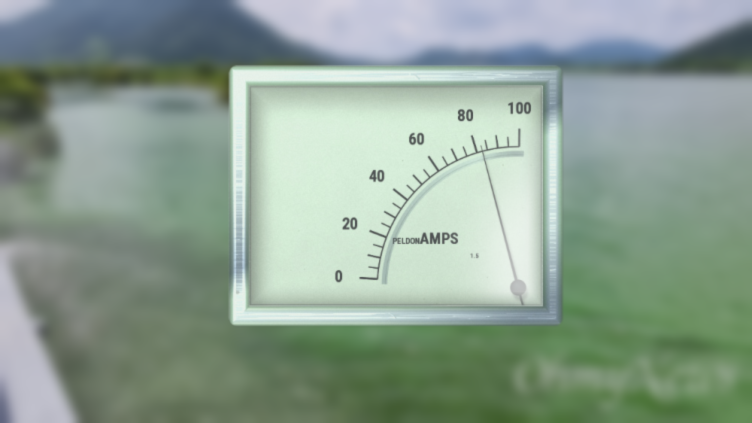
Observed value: A 82.5
